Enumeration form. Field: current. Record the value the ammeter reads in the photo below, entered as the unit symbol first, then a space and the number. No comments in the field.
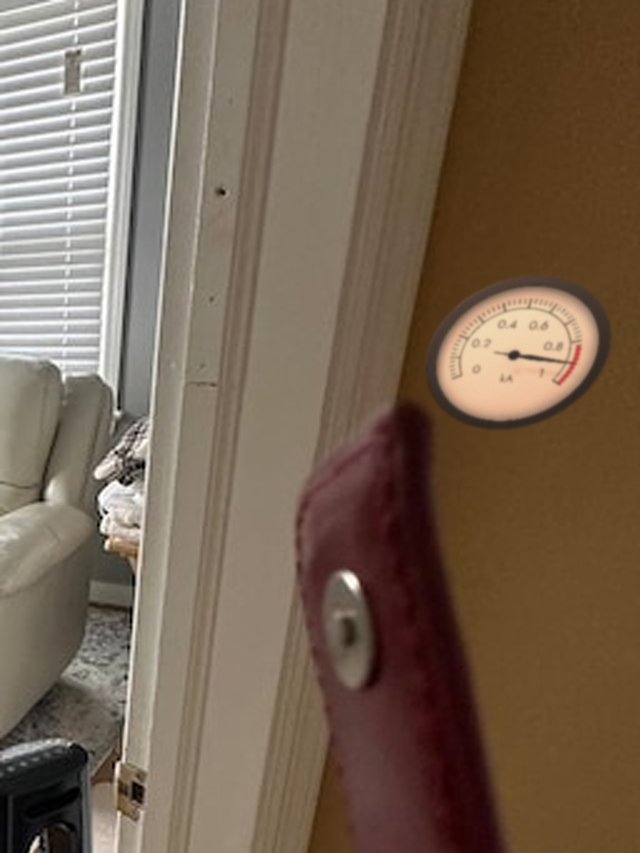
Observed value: kA 0.9
